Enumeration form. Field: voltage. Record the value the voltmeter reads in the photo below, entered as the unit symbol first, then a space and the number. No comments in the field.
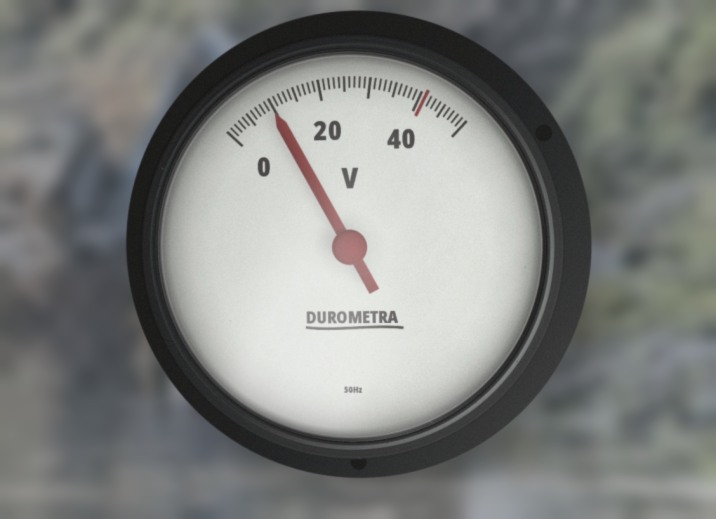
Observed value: V 10
